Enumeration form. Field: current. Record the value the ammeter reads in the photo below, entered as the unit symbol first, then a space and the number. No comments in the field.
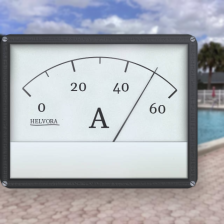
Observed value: A 50
